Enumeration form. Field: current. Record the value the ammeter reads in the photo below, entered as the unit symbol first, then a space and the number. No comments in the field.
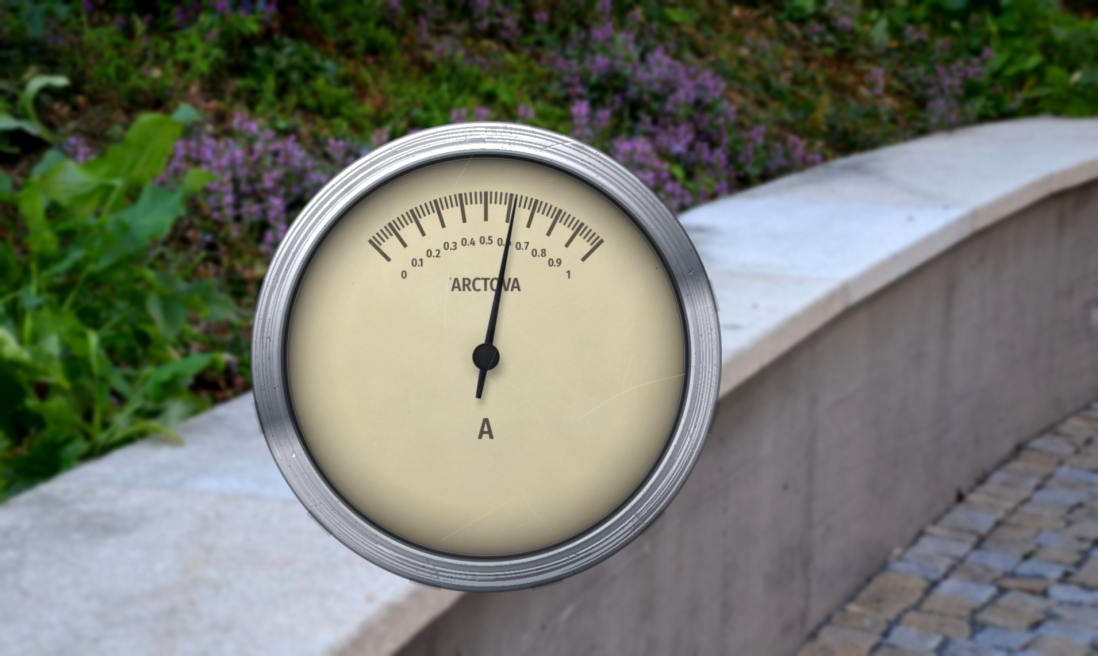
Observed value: A 0.62
